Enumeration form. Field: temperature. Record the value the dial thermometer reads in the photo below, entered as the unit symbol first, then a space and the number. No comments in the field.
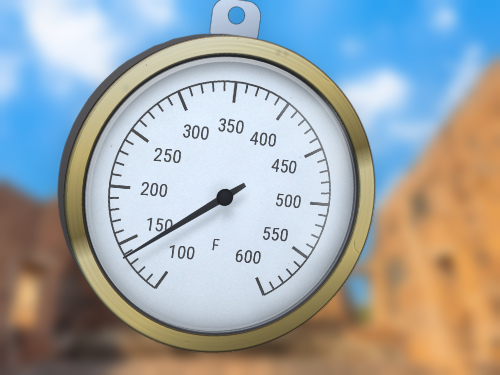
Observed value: °F 140
